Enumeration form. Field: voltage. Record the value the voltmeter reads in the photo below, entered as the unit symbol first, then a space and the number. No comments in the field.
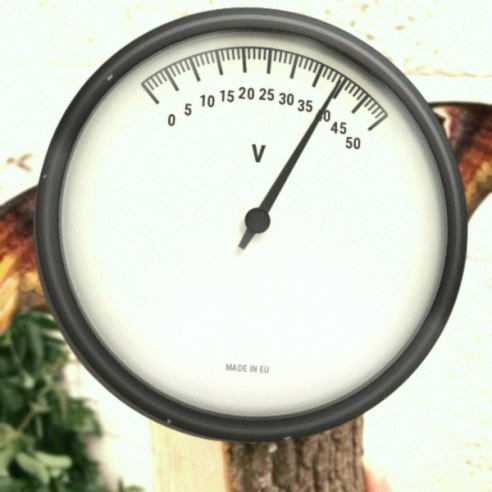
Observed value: V 39
